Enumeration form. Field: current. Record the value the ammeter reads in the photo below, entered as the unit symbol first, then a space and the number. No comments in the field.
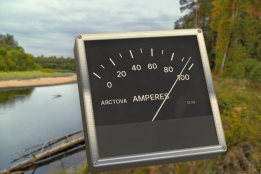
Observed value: A 95
